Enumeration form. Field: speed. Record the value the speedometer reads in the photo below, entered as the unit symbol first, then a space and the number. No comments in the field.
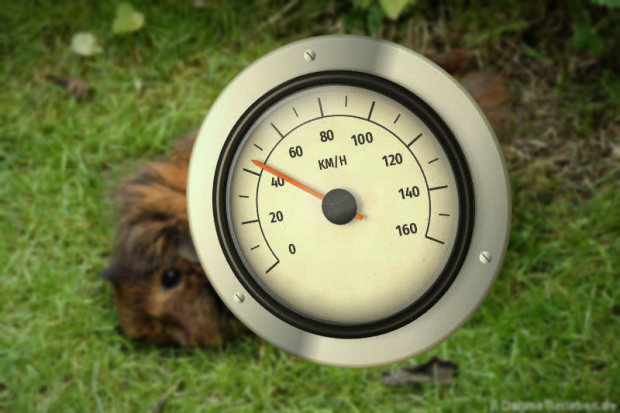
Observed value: km/h 45
